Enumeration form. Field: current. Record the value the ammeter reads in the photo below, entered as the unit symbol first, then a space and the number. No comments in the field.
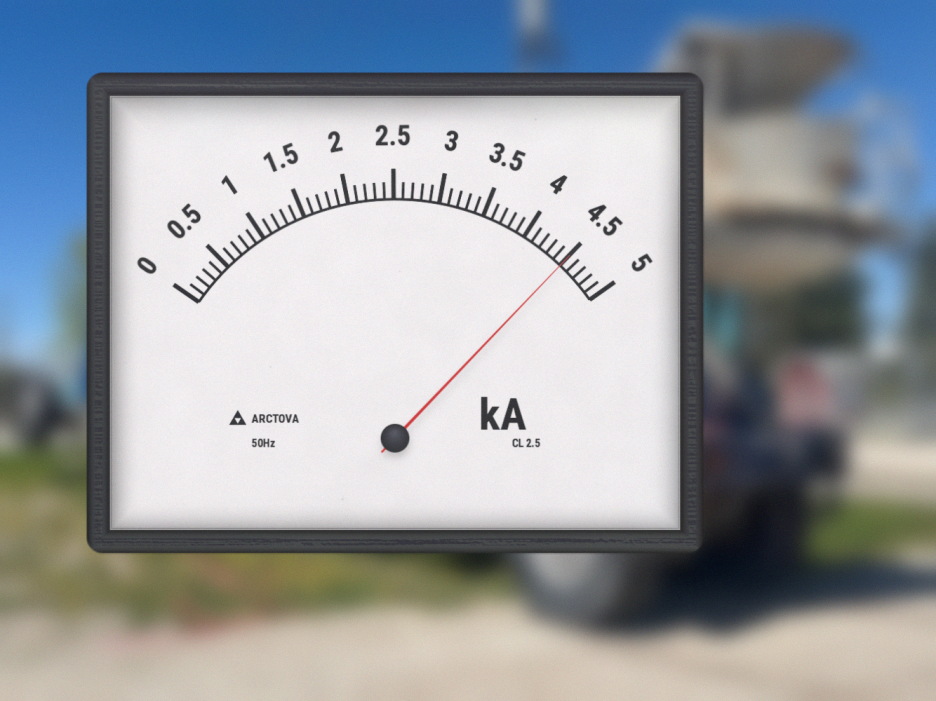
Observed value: kA 4.5
